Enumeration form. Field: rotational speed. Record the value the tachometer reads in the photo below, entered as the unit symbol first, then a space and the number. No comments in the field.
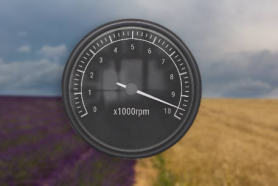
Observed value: rpm 9600
